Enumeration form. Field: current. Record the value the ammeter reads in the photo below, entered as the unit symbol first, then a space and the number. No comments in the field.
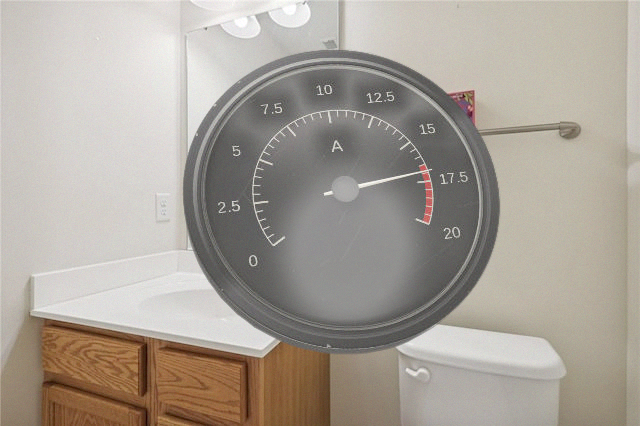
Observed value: A 17
